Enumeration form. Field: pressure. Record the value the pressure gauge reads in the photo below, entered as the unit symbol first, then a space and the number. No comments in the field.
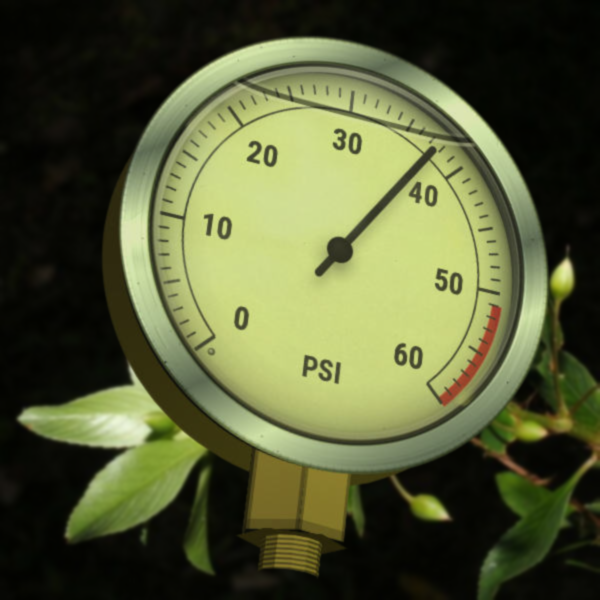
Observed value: psi 37.5
